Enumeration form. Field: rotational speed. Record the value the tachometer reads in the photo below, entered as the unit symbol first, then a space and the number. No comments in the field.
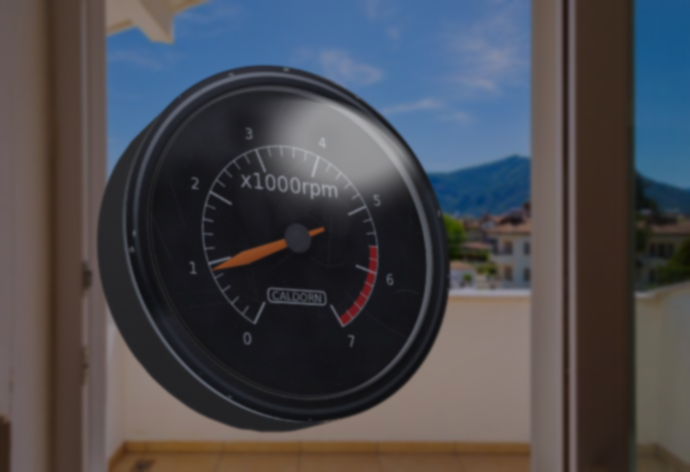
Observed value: rpm 900
